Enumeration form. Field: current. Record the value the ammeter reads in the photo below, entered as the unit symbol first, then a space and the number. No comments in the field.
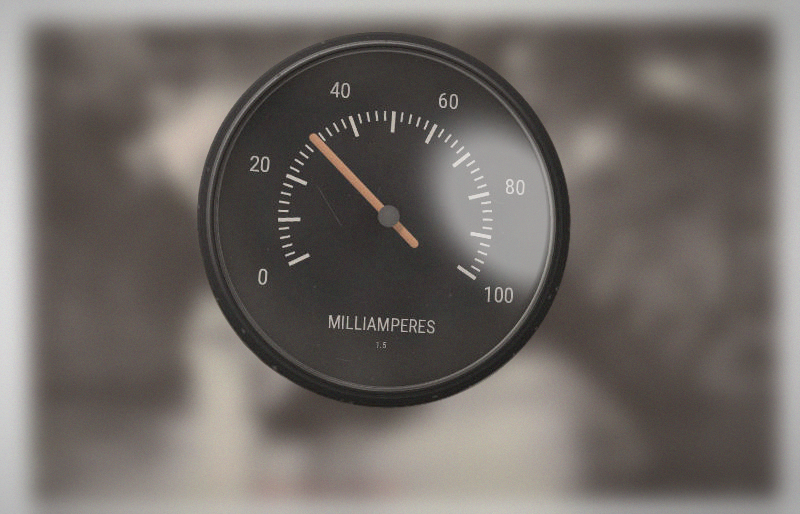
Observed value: mA 30
